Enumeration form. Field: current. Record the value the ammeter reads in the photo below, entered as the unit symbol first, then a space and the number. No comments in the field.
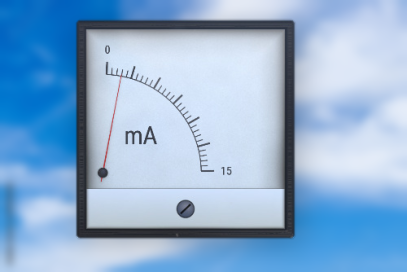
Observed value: mA 1.5
